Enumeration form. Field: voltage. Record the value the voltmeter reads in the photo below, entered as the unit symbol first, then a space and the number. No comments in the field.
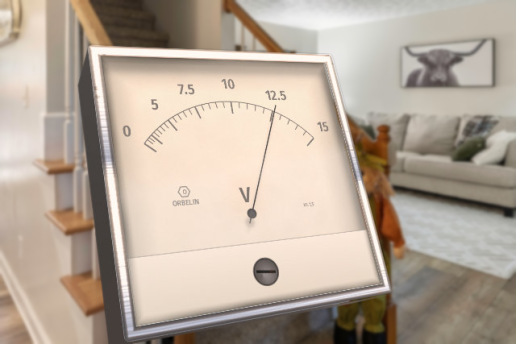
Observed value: V 12.5
